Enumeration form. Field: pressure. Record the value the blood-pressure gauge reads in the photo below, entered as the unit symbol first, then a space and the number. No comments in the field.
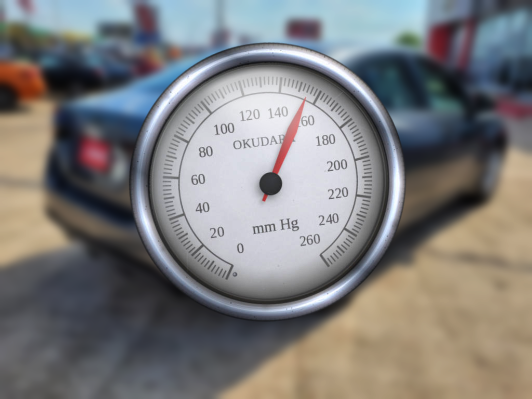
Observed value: mmHg 154
